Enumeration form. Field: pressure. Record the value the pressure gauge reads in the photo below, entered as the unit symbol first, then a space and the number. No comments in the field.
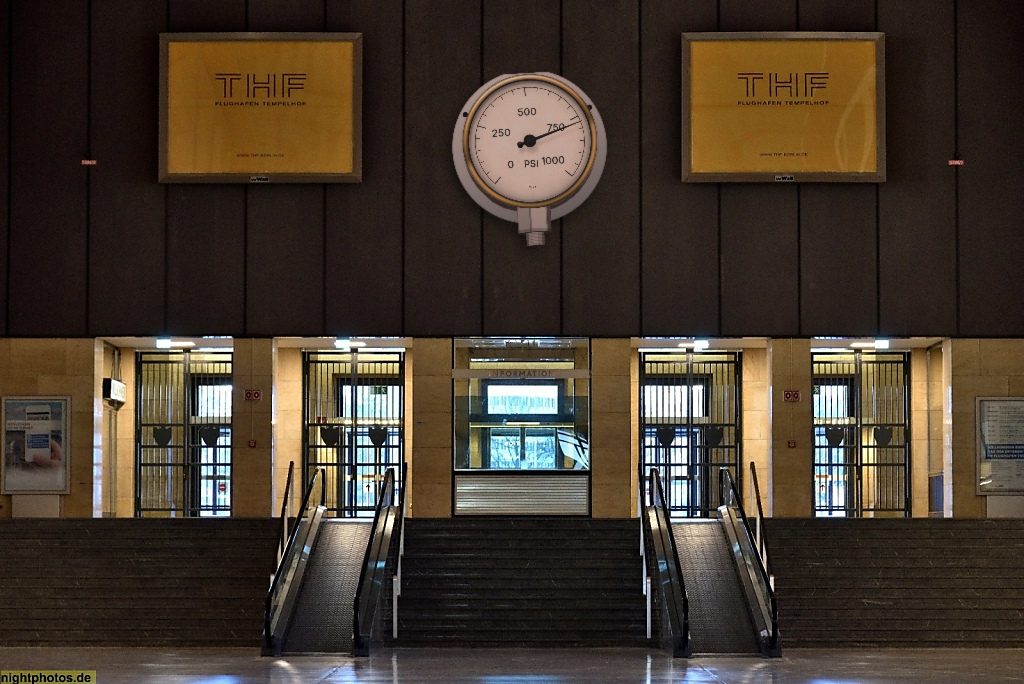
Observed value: psi 775
